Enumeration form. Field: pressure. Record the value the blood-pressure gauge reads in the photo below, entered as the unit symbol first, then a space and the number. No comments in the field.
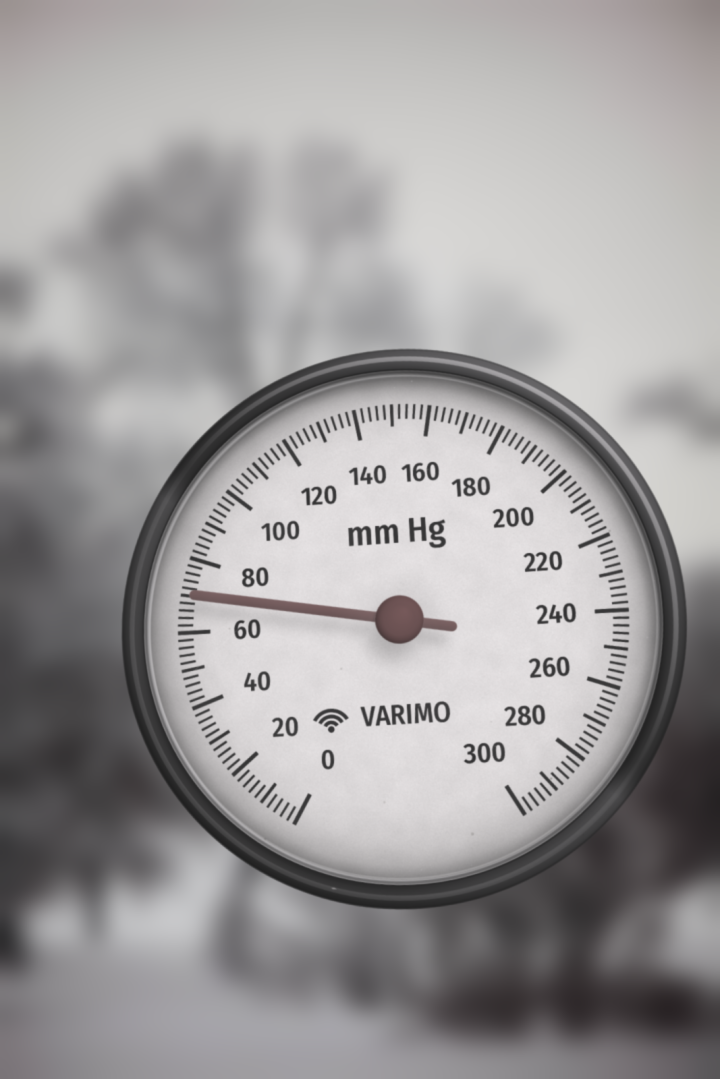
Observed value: mmHg 70
